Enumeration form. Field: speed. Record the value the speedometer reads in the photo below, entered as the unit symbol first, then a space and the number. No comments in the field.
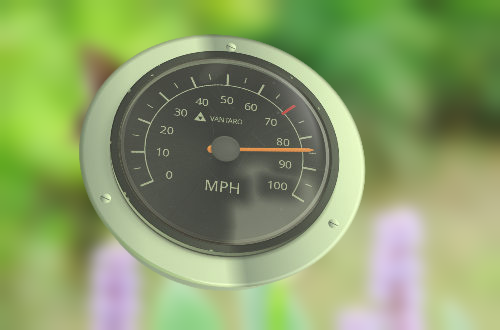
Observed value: mph 85
